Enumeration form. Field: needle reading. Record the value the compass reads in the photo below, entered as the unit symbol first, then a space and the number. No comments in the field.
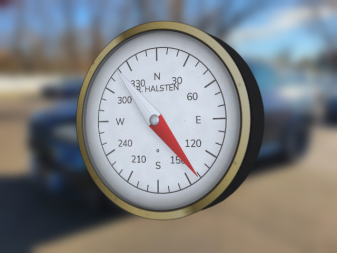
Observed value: ° 140
